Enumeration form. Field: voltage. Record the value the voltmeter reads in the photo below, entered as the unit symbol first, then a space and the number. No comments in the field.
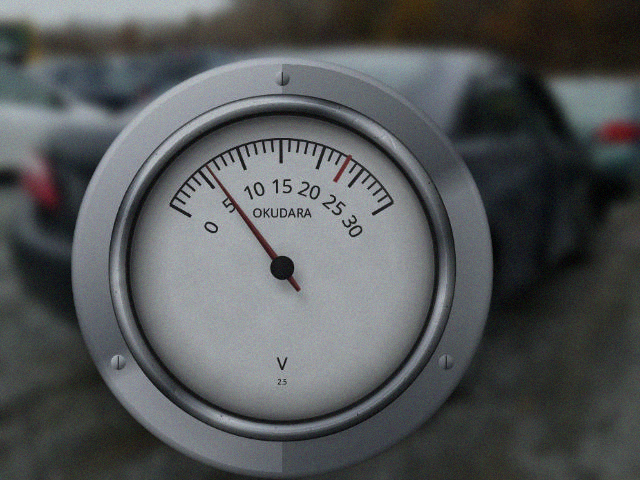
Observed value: V 6
